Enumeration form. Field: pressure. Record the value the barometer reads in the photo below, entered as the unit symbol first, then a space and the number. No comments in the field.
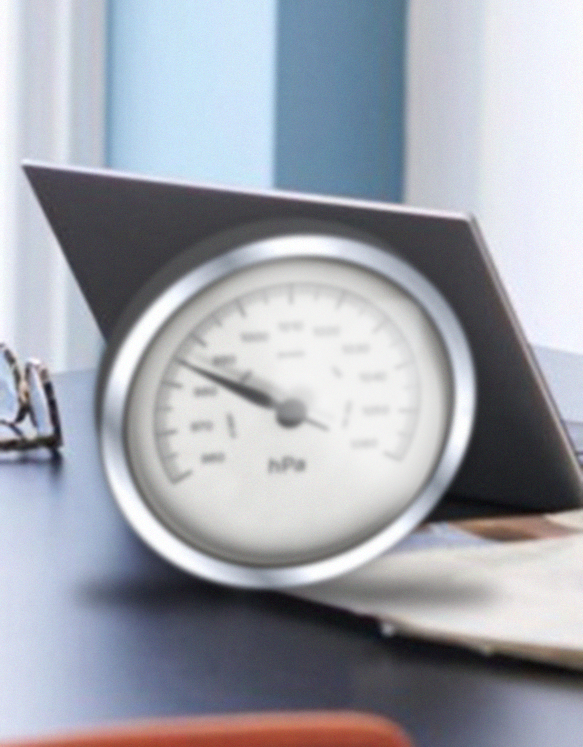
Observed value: hPa 985
